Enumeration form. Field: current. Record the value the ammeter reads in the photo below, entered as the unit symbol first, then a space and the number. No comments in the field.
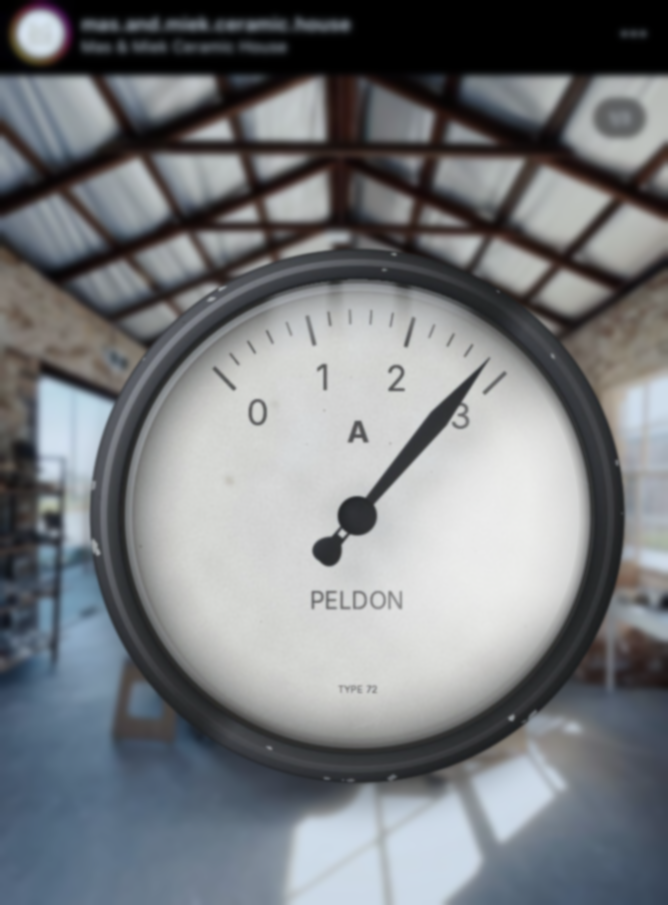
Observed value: A 2.8
